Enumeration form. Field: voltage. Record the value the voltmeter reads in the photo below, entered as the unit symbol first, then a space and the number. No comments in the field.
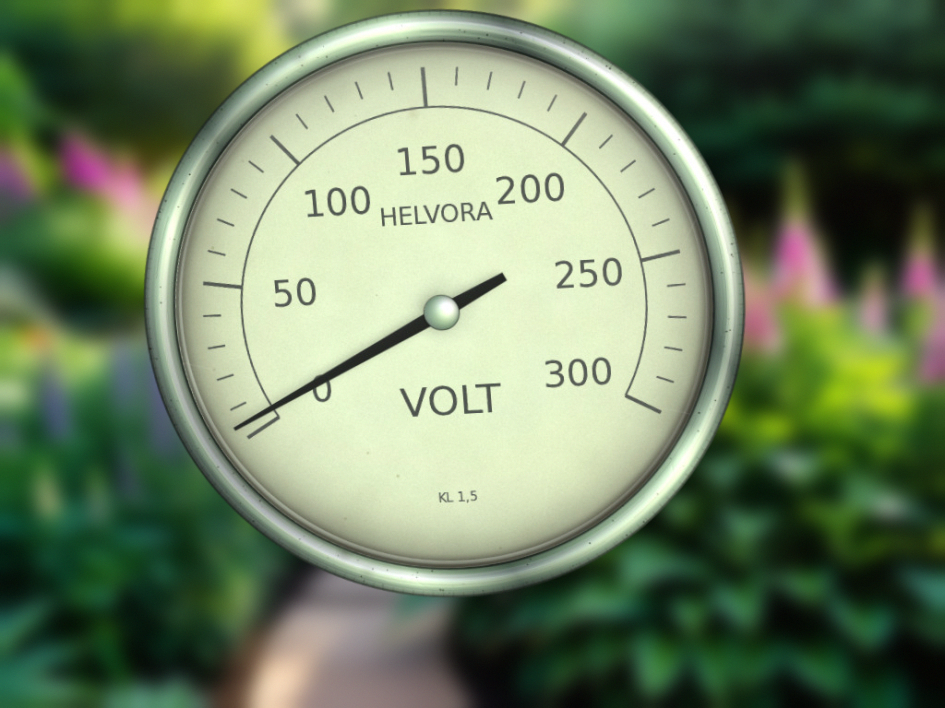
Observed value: V 5
